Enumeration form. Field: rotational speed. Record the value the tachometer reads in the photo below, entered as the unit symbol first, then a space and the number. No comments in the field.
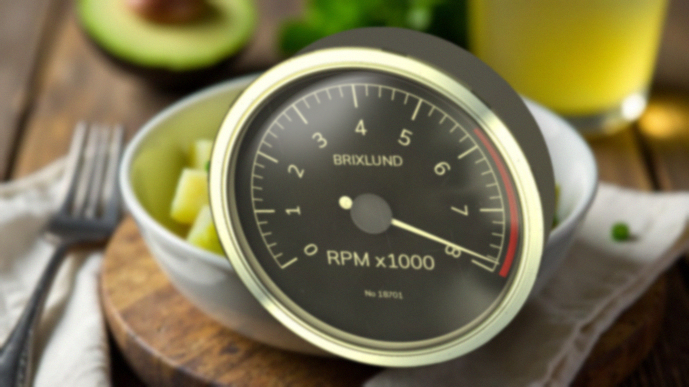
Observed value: rpm 7800
